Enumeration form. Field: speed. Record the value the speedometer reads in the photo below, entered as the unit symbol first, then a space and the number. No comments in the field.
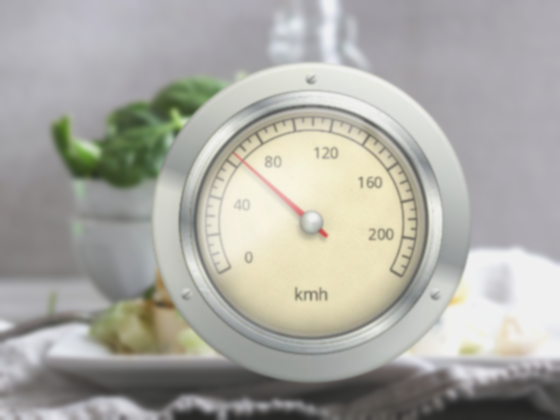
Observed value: km/h 65
